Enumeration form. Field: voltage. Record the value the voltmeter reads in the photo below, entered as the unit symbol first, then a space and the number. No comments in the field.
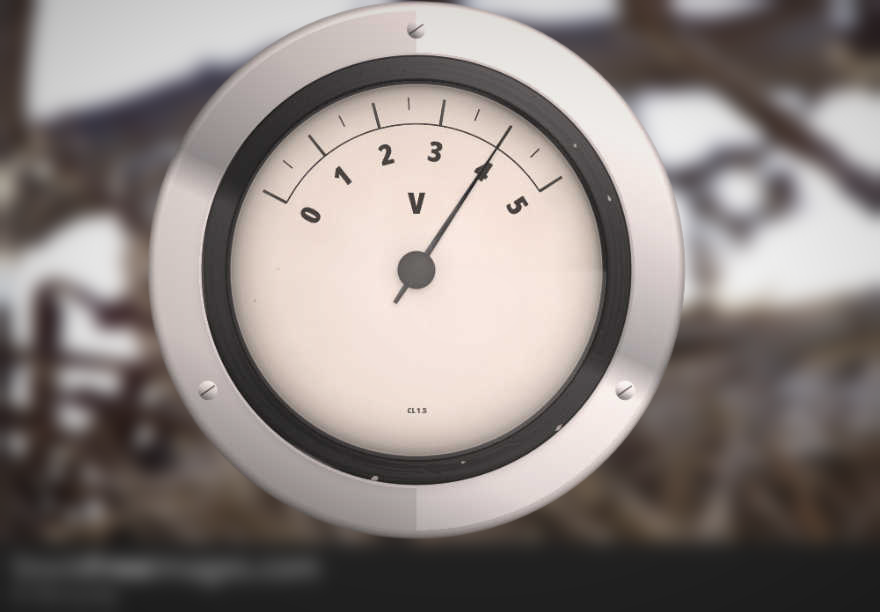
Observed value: V 4
